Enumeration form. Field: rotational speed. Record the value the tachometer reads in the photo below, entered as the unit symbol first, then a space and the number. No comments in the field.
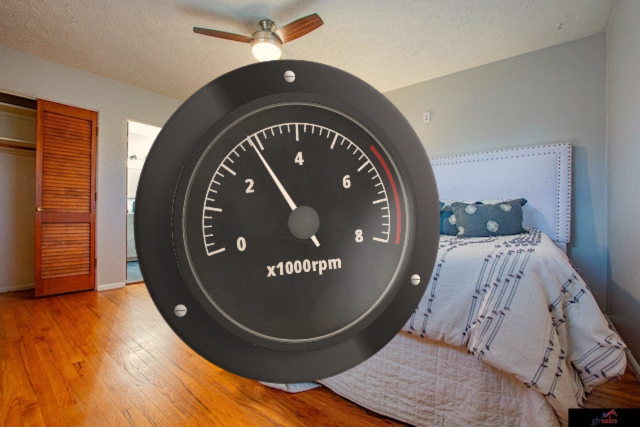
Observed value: rpm 2800
